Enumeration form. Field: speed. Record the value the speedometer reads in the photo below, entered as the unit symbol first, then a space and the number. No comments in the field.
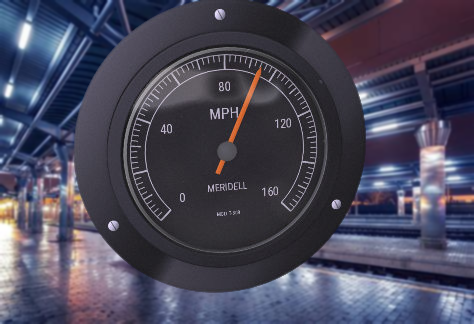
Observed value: mph 94
